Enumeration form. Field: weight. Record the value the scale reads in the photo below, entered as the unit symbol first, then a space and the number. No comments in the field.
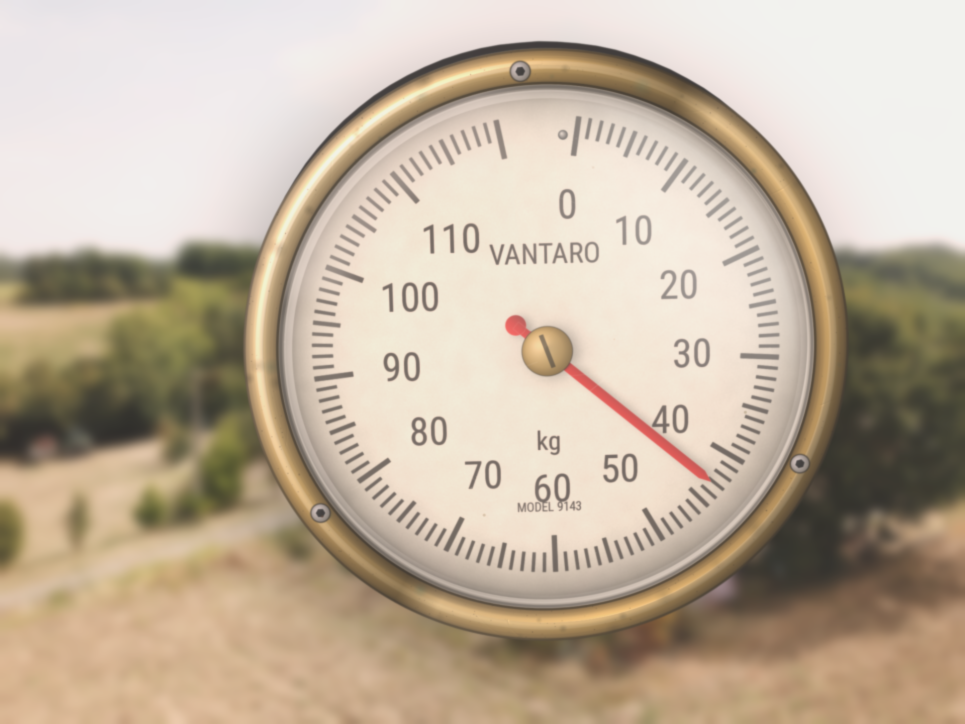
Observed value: kg 43
